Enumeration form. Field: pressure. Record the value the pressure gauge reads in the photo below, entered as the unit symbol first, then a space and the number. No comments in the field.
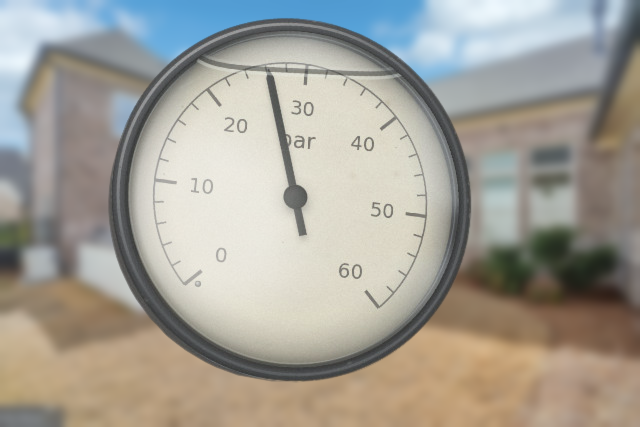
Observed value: bar 26
